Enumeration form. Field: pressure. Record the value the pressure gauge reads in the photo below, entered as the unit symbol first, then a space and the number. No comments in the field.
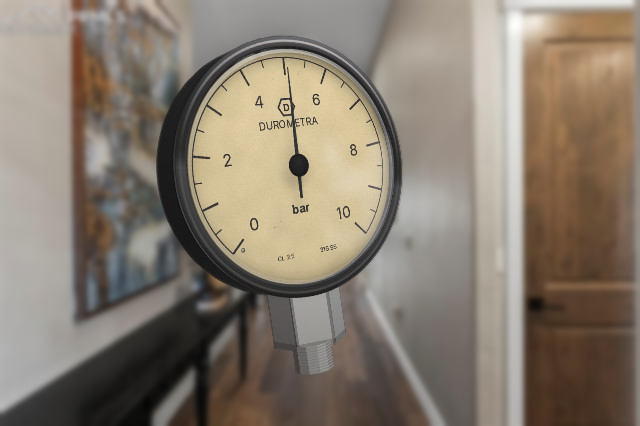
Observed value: bar 5
